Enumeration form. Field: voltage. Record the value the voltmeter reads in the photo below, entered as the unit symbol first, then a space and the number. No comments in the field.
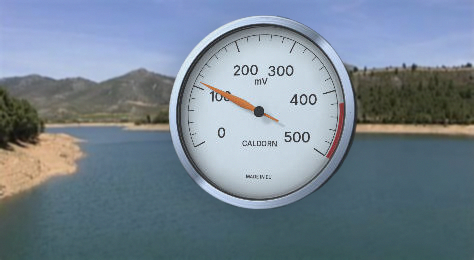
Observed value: mV 110
